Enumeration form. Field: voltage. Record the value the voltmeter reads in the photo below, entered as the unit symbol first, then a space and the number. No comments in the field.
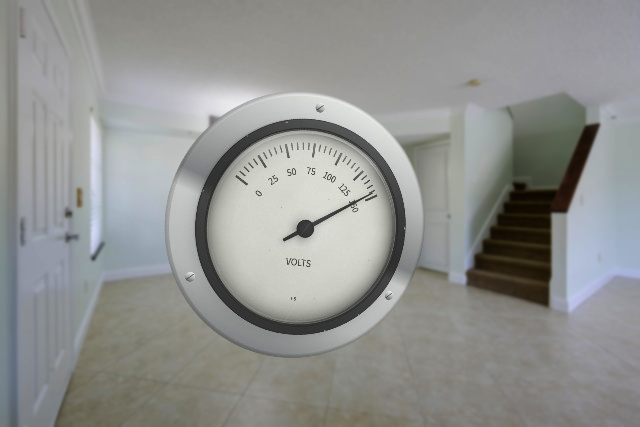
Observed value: V 145
